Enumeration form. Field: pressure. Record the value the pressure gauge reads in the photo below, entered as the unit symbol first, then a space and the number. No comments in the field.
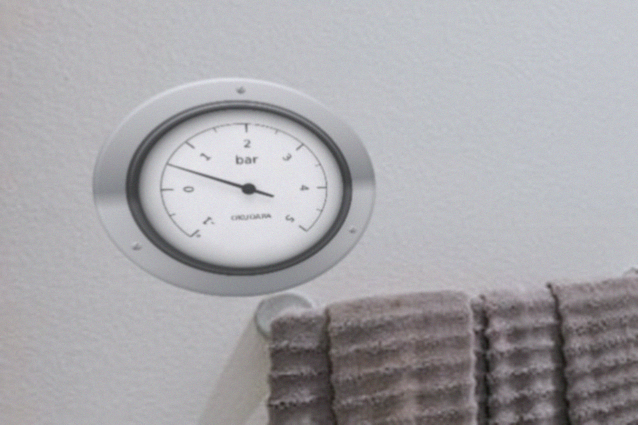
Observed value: bar 0.5
